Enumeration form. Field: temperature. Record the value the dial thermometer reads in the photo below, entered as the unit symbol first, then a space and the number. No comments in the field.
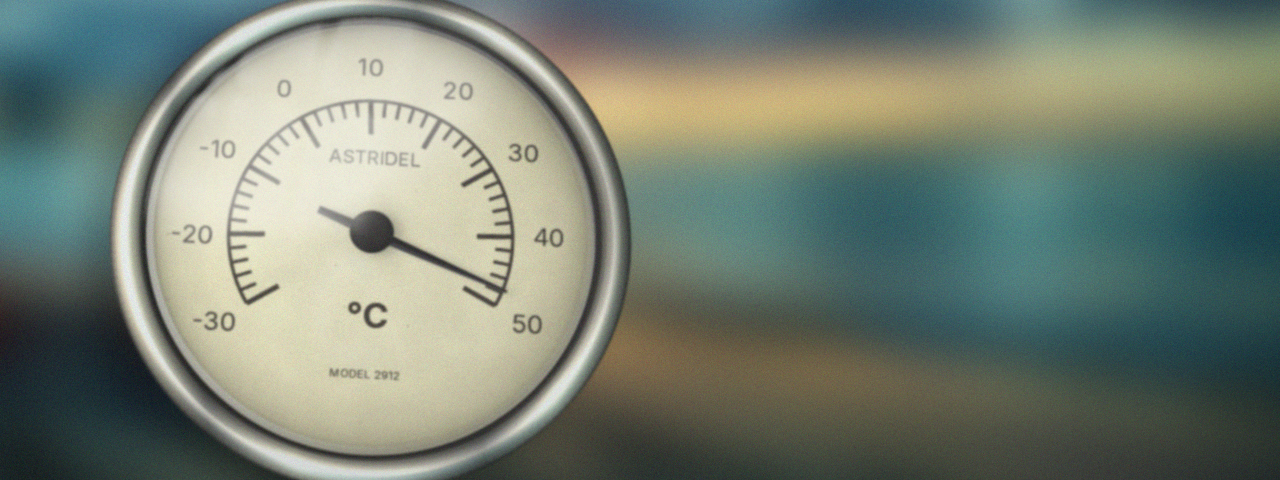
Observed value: °C 48
